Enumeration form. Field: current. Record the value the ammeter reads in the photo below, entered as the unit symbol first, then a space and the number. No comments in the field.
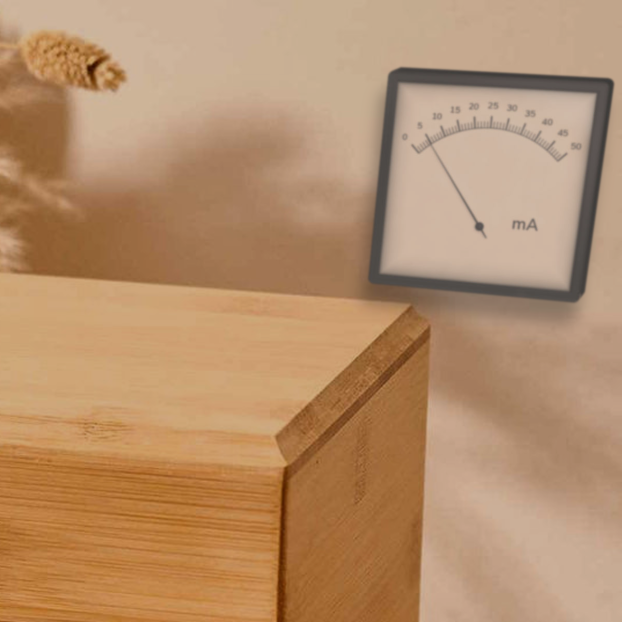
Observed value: mA 5
